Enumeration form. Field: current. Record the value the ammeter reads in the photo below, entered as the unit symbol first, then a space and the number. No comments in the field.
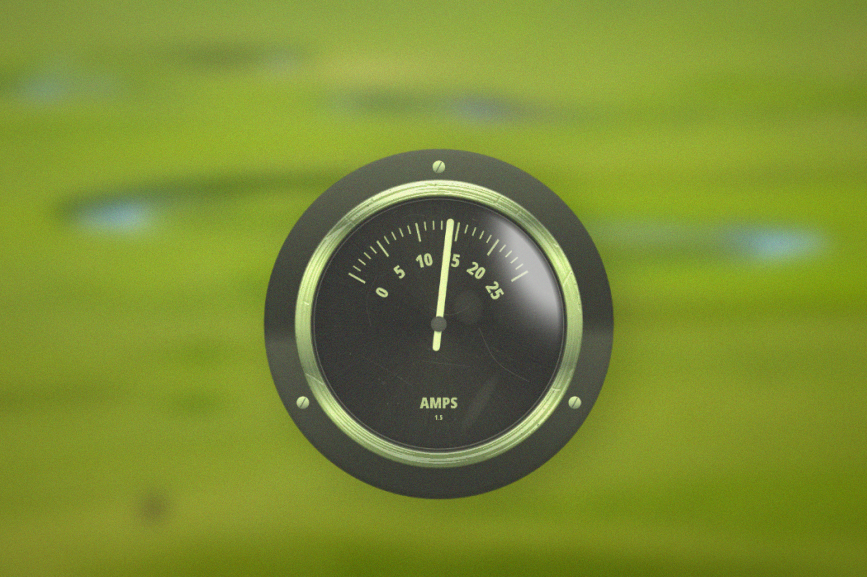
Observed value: A 14
